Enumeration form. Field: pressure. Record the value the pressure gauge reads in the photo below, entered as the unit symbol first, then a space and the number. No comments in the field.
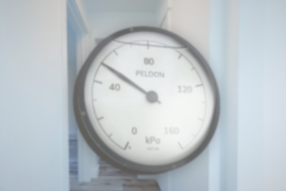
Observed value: kPa 50
